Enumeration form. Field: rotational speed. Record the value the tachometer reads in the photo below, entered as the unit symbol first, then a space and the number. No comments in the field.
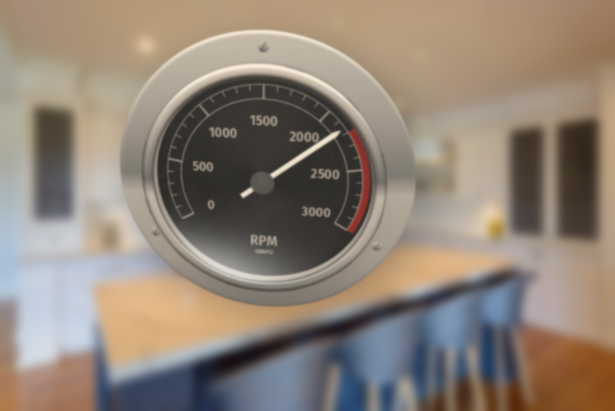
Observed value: rpm 2150
